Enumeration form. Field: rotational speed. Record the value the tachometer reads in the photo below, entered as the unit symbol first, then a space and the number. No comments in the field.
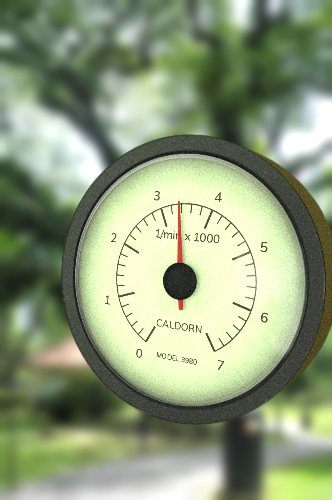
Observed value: rpm 3400
